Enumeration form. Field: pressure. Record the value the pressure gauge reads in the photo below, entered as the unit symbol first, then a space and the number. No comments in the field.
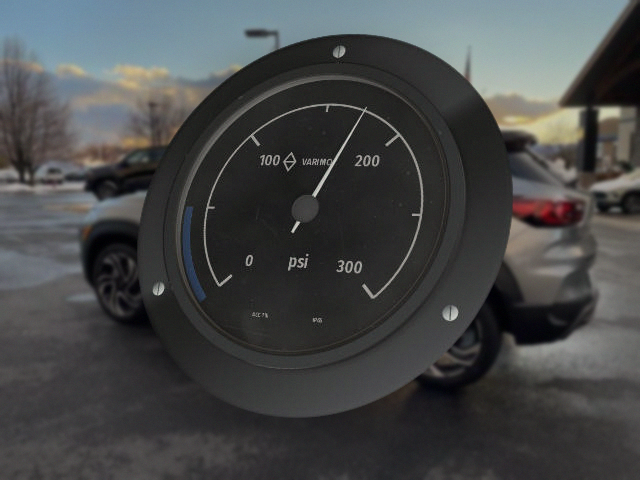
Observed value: psi 175
